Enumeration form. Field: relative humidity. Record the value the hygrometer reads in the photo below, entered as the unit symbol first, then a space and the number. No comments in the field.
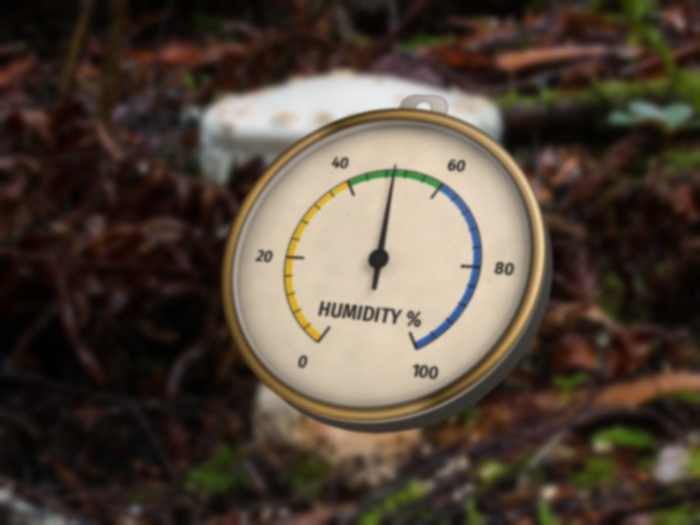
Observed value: % 50
